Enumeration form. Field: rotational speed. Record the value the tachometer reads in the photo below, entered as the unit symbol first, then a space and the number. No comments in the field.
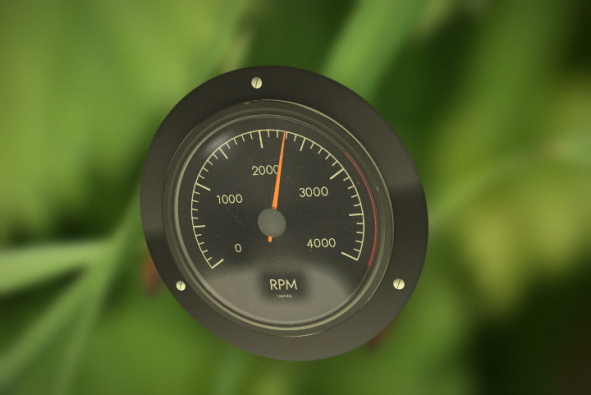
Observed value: rpm 2300
